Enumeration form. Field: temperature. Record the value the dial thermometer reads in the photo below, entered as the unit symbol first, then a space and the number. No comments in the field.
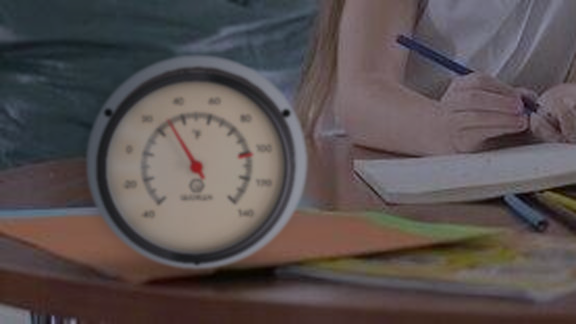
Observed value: °F 30
